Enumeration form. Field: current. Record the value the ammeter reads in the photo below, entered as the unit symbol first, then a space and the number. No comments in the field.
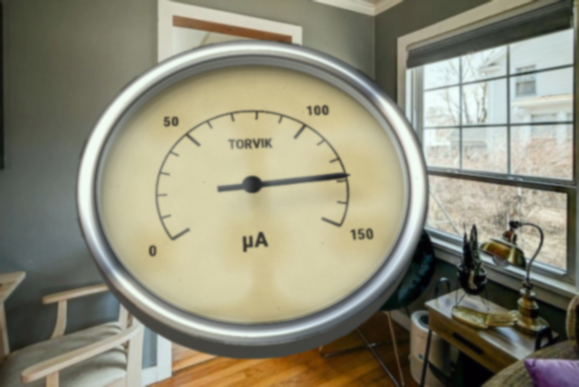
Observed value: µA 130
